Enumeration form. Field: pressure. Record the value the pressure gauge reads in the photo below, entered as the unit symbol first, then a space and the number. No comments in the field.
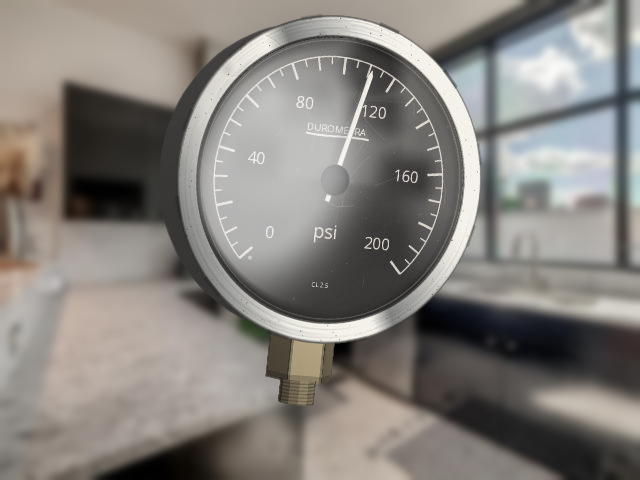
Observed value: psi 110
